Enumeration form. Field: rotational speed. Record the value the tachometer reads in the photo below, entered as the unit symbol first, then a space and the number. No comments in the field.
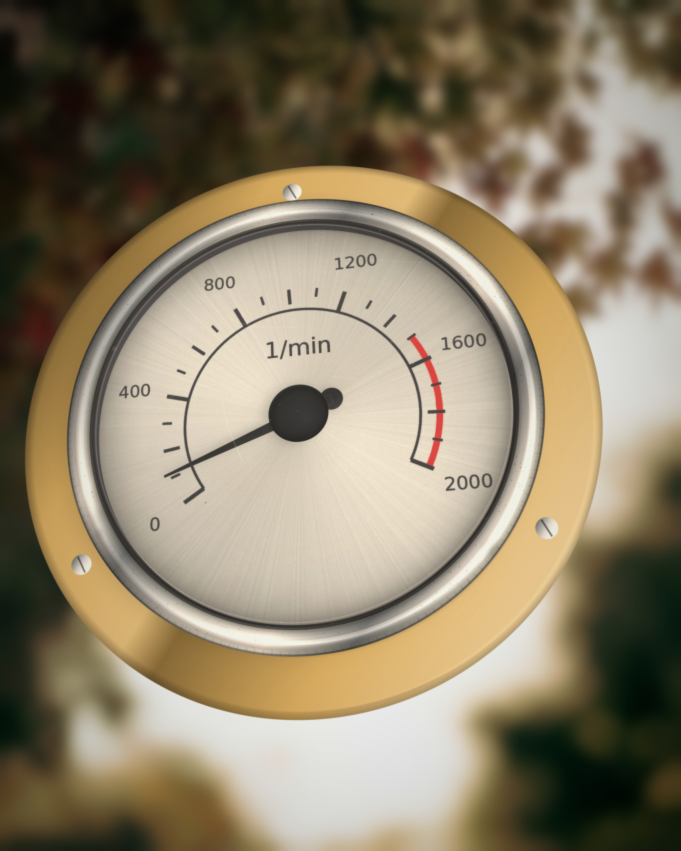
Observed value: rpm 100
